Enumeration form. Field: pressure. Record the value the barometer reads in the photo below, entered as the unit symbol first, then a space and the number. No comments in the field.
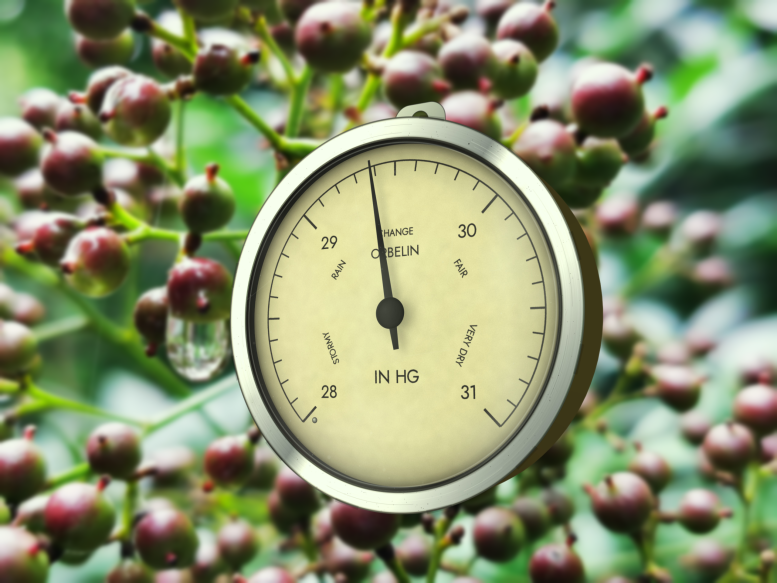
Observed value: inHg 29.4
